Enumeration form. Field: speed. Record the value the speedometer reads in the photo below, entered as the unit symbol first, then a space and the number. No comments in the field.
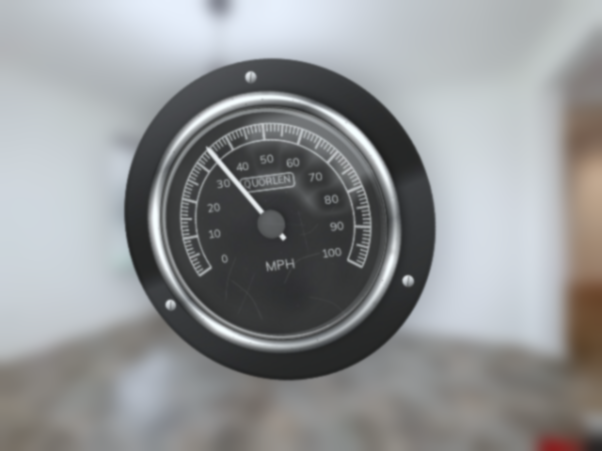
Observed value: mph 35
